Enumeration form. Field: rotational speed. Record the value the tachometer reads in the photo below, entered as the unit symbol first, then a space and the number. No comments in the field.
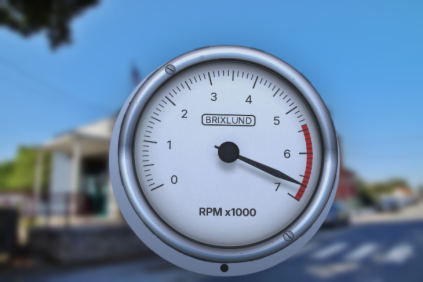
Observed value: rpm 6700
